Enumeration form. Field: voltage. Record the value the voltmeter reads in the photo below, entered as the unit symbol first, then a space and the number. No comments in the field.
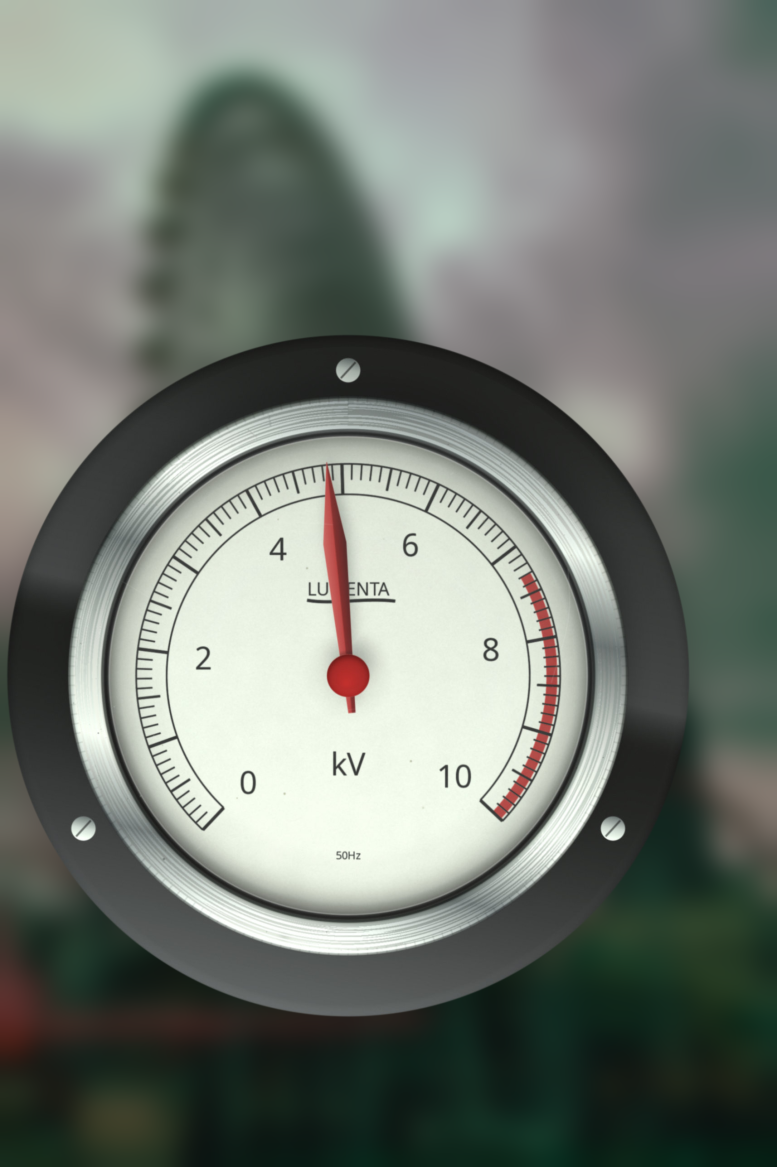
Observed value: kV 4.85
